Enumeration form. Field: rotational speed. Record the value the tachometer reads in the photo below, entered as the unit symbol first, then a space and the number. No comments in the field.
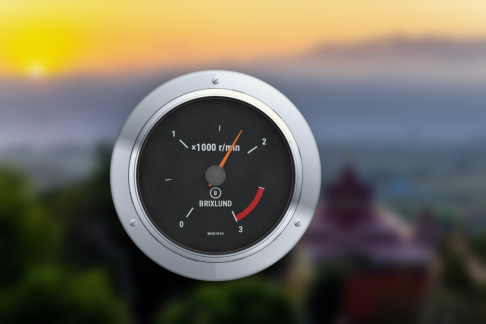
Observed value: rpm 1750
